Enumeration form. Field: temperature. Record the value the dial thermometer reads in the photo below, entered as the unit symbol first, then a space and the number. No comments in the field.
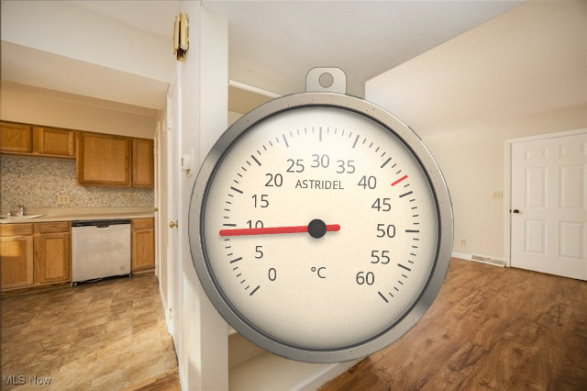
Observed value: °C 9
